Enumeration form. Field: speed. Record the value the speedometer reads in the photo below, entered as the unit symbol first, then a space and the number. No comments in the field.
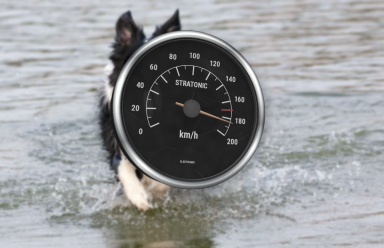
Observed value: km/h 185
